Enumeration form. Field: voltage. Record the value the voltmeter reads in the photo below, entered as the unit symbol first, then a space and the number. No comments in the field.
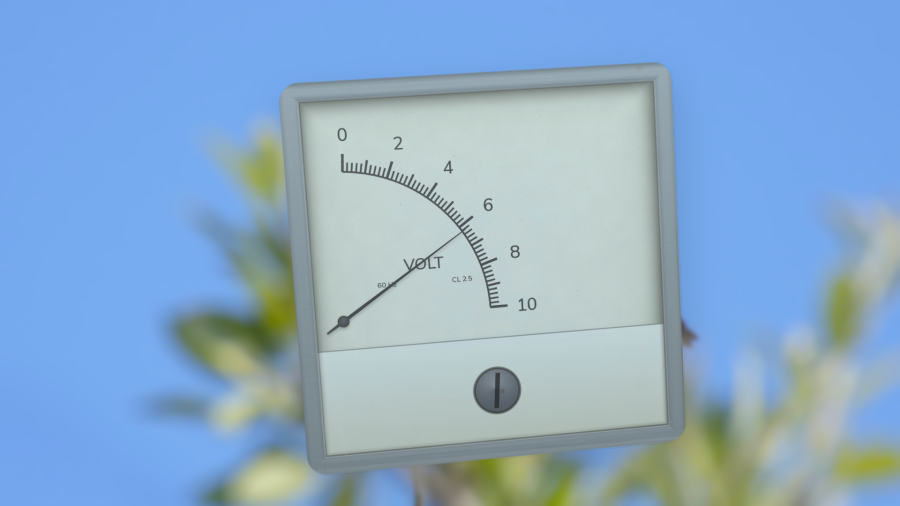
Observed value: V 6.2
